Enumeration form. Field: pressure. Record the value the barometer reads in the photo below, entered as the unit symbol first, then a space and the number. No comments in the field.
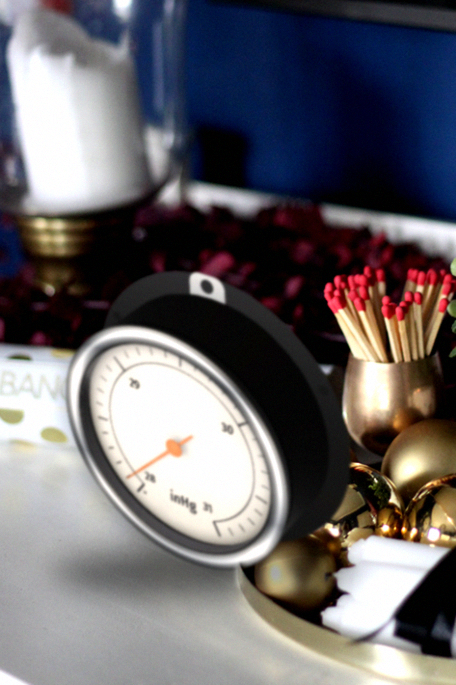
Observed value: inHg 28.1
